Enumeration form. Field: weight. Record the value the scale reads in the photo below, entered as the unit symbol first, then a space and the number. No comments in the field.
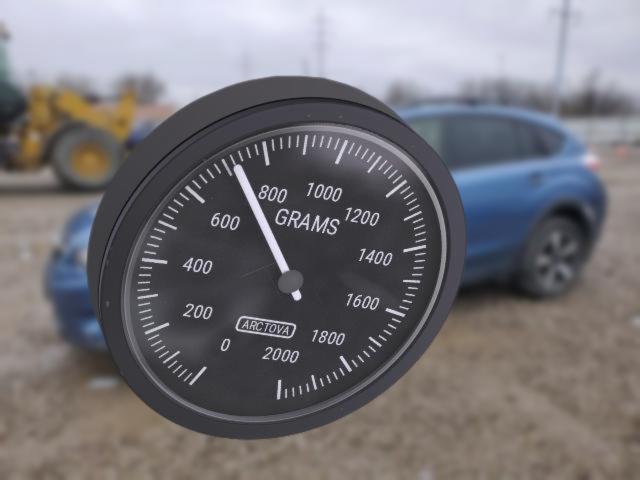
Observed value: g 720
